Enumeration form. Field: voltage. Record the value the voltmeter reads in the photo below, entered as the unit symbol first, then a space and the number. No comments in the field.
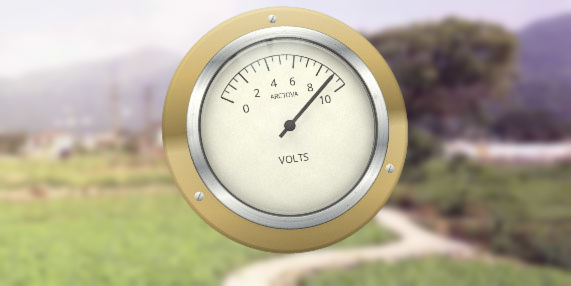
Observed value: V 9
